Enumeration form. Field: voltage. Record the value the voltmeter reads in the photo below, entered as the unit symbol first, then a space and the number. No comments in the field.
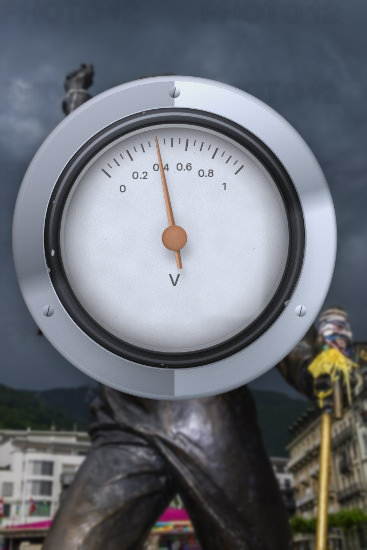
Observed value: V 0.4
